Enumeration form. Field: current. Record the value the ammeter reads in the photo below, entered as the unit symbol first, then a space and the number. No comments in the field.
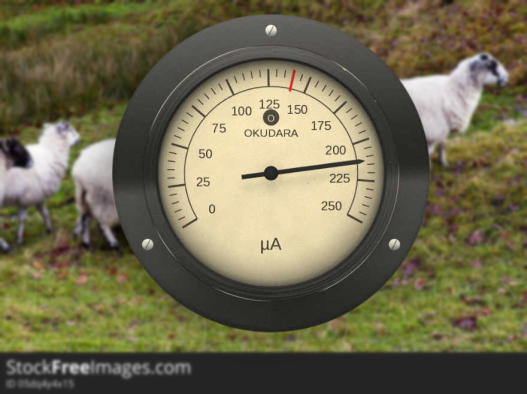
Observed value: µA 212.5
